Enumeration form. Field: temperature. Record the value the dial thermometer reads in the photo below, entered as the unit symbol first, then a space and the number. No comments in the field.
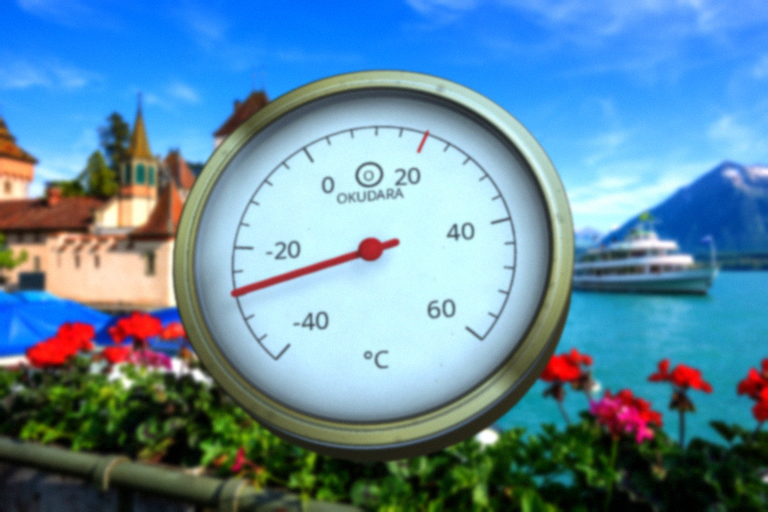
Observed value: °C -28
